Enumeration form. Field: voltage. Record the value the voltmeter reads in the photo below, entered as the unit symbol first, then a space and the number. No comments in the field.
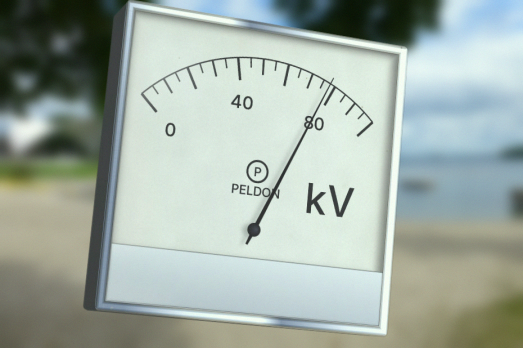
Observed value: kV 77.5
